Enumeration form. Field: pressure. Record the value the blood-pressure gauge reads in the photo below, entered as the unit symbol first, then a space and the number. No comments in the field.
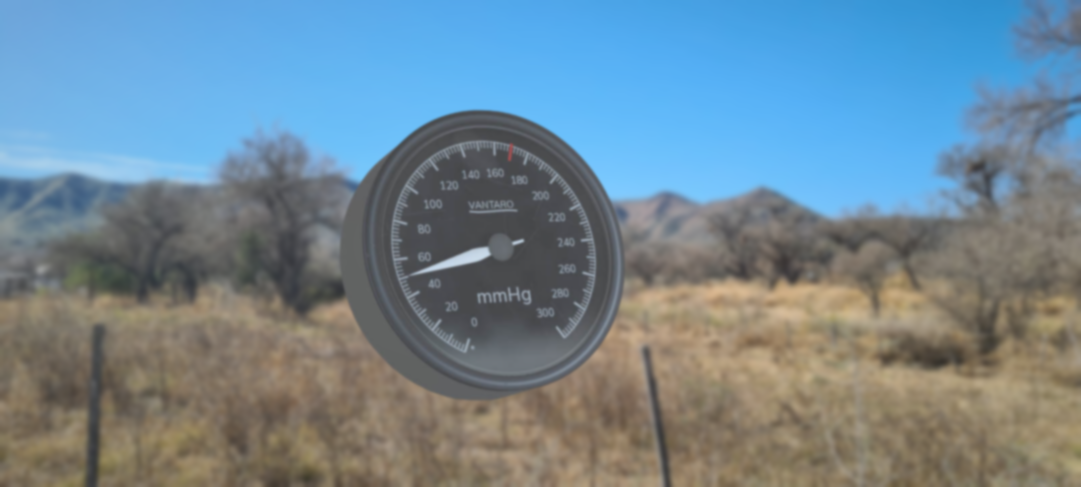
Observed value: mmHg 50
